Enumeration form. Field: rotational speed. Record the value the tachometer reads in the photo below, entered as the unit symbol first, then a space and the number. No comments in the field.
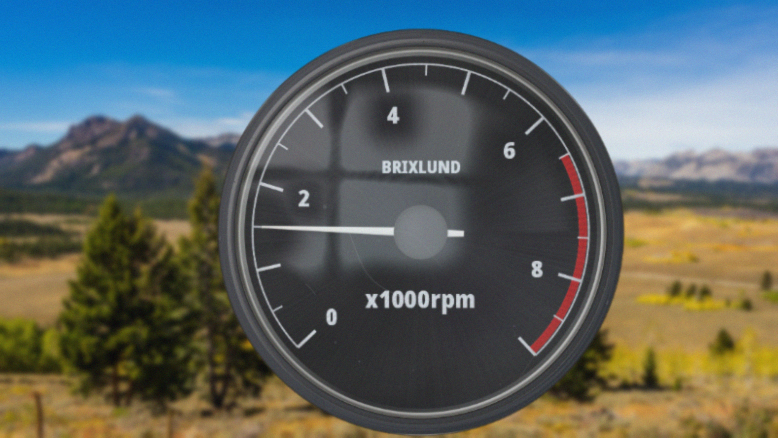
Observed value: rpm 1500
